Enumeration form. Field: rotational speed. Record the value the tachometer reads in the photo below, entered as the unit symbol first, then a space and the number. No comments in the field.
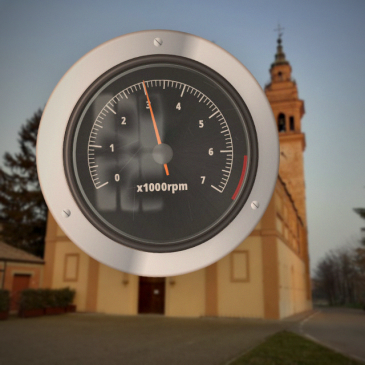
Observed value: rpm 3000
